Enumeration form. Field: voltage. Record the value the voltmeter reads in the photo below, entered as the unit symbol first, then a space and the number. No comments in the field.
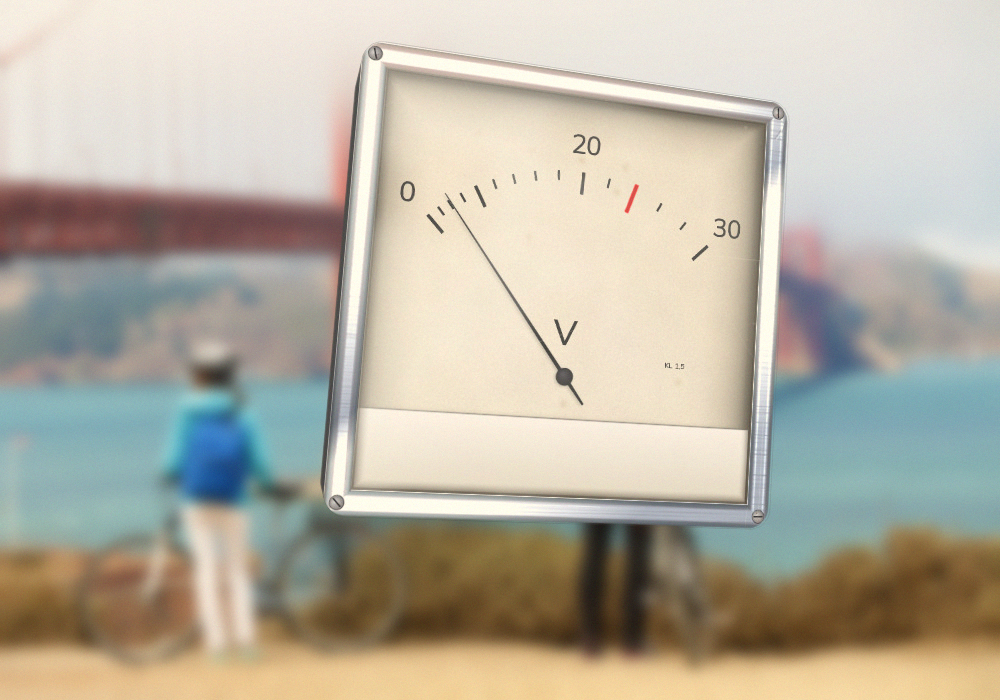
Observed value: V 6
